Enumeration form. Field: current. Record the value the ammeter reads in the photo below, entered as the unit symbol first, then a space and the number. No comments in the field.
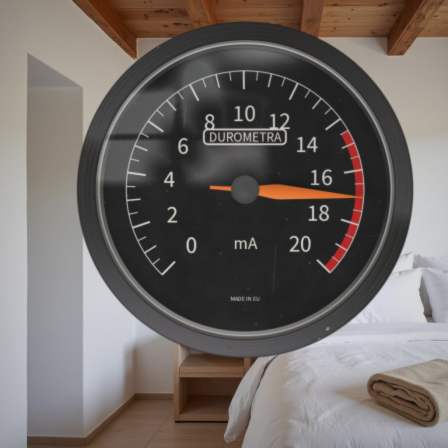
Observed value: mA 17
